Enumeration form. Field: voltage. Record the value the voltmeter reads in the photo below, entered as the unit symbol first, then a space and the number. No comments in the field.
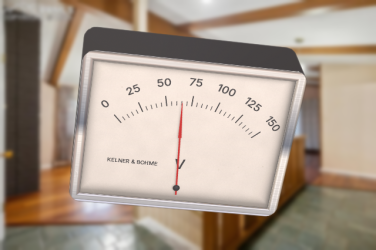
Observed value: V 65
